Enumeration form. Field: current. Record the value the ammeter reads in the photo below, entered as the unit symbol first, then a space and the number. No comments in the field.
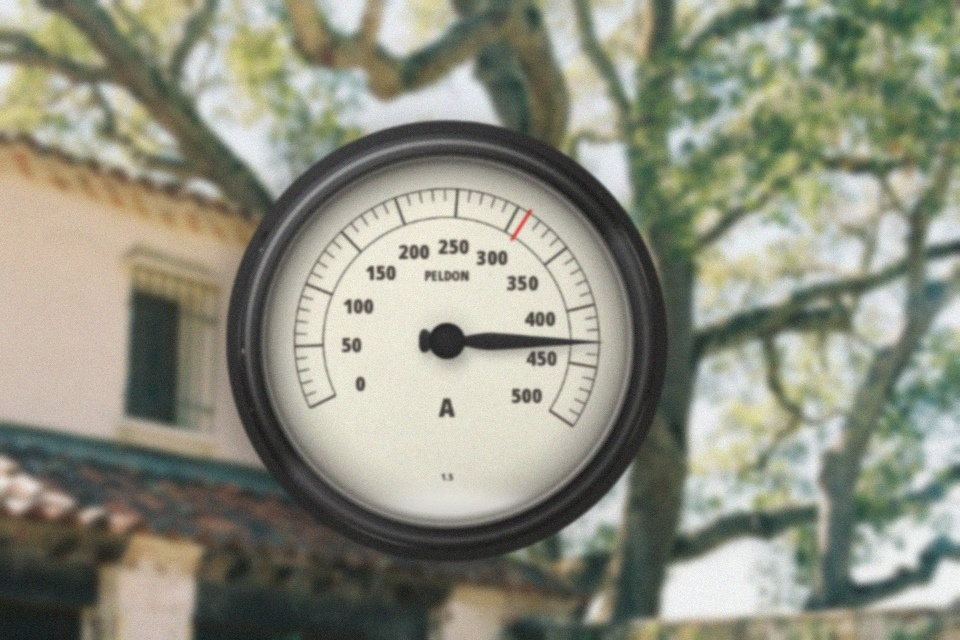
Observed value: A 430
